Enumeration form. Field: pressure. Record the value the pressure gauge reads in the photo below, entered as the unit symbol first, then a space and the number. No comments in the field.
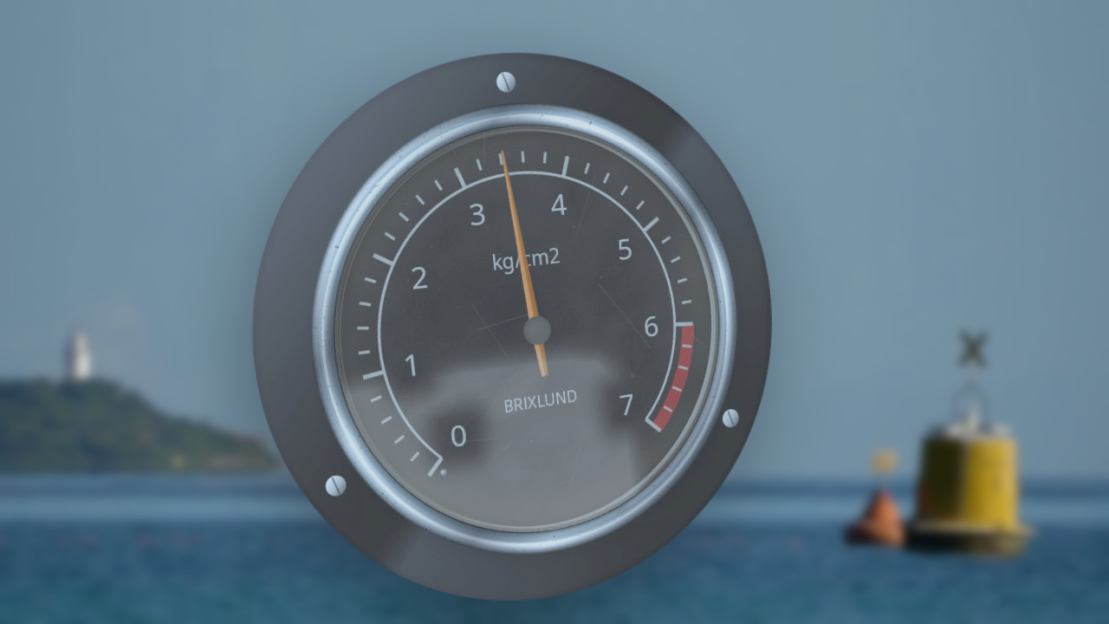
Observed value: kg/cm² 3.4
